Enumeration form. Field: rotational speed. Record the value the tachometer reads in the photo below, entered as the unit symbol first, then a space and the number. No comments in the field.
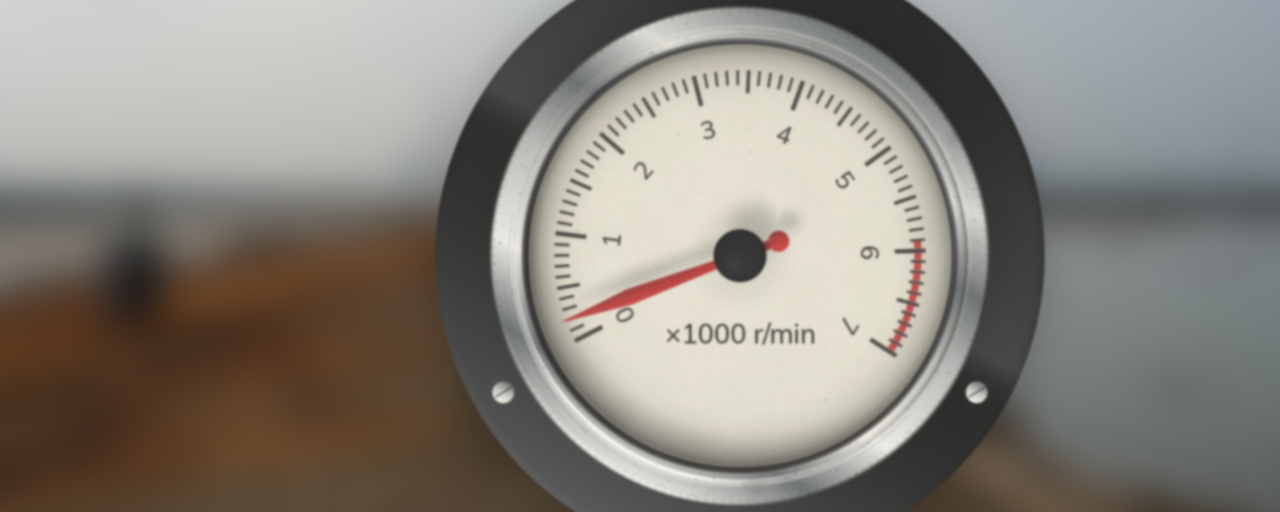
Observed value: rpm 200
